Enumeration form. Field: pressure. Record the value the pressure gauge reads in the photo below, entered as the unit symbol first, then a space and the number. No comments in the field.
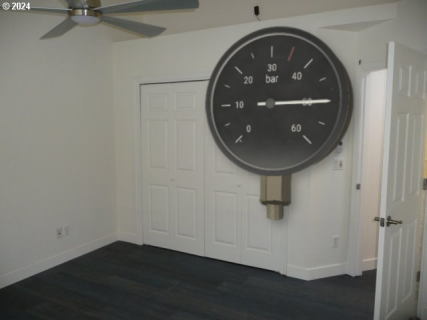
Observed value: bar 50
